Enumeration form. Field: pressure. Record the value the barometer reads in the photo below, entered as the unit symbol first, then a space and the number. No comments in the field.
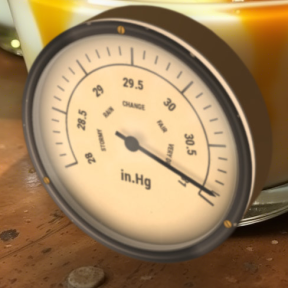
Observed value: inHg 30.9
